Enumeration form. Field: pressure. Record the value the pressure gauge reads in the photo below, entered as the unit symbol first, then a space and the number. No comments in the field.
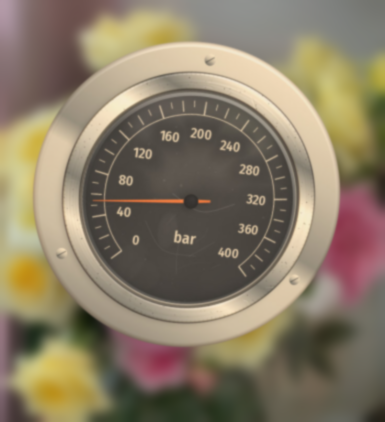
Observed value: bar 55
